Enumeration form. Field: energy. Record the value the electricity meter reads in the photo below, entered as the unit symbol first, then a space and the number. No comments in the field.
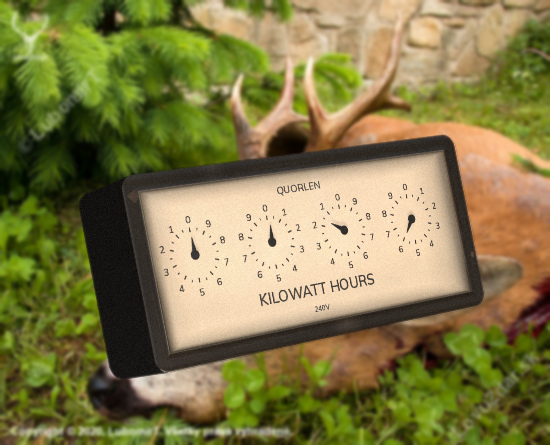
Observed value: kWh 16
